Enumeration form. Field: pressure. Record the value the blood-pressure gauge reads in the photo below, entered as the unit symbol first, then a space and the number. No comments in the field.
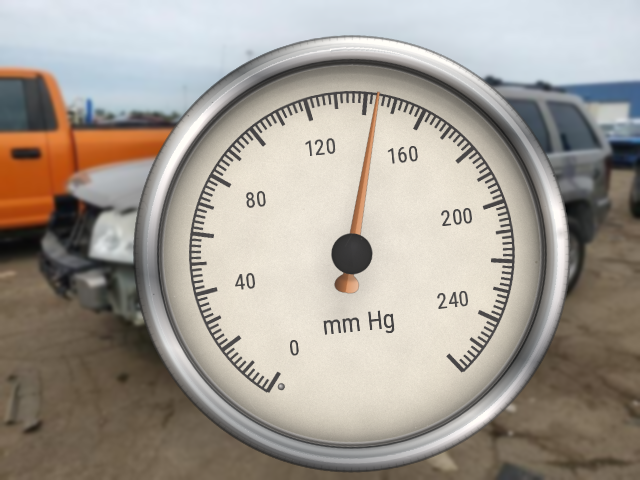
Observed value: mmHg 144
